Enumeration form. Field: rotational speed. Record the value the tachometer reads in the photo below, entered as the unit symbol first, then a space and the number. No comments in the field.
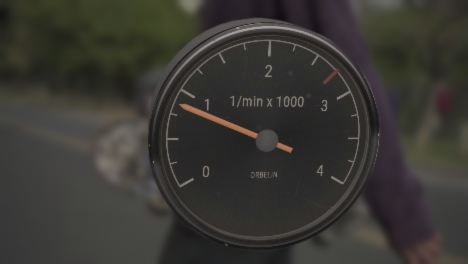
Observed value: rpm 875
